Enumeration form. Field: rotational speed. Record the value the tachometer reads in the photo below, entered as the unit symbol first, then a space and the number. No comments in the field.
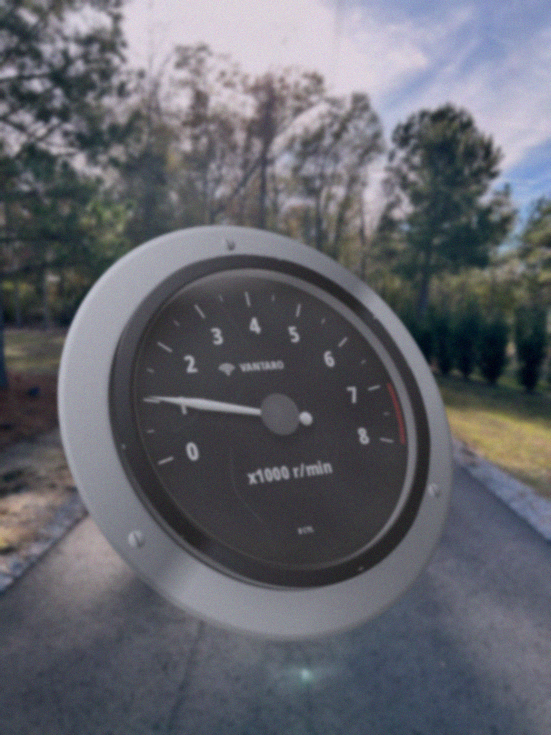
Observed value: rpm 1000
